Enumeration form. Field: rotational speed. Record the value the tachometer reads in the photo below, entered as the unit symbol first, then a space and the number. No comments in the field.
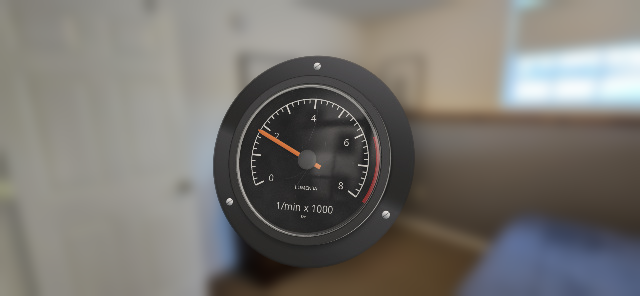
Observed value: rpm 1800
